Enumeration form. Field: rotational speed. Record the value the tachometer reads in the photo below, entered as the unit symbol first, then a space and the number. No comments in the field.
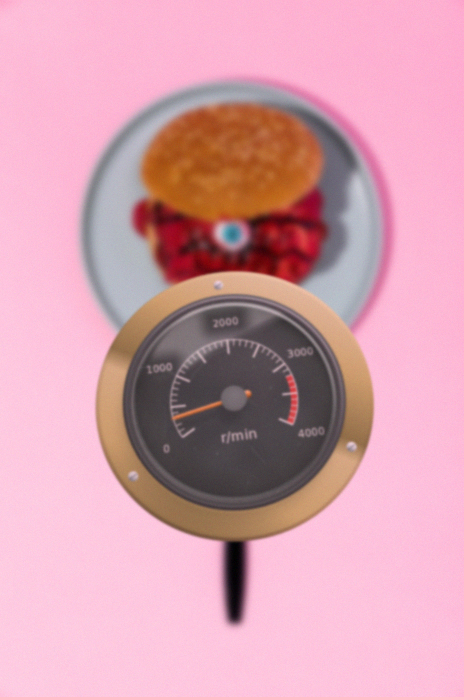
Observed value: rpm 300
